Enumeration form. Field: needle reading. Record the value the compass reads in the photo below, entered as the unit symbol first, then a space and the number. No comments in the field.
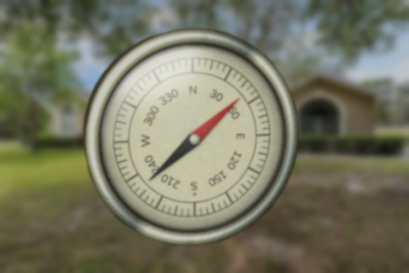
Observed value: ° 50
